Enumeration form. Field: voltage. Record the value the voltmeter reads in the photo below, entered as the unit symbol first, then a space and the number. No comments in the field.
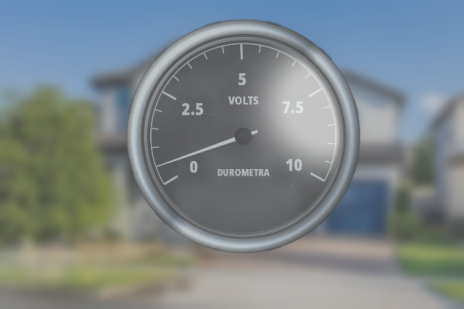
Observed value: V 0.5
